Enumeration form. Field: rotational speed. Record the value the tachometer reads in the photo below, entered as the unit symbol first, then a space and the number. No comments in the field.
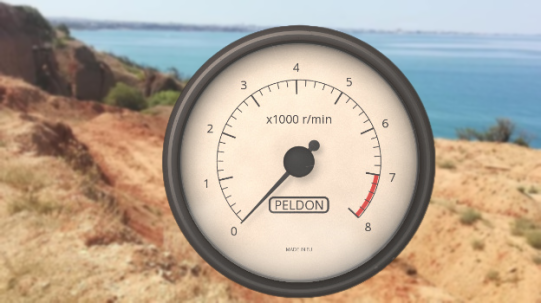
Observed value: rpm 0
